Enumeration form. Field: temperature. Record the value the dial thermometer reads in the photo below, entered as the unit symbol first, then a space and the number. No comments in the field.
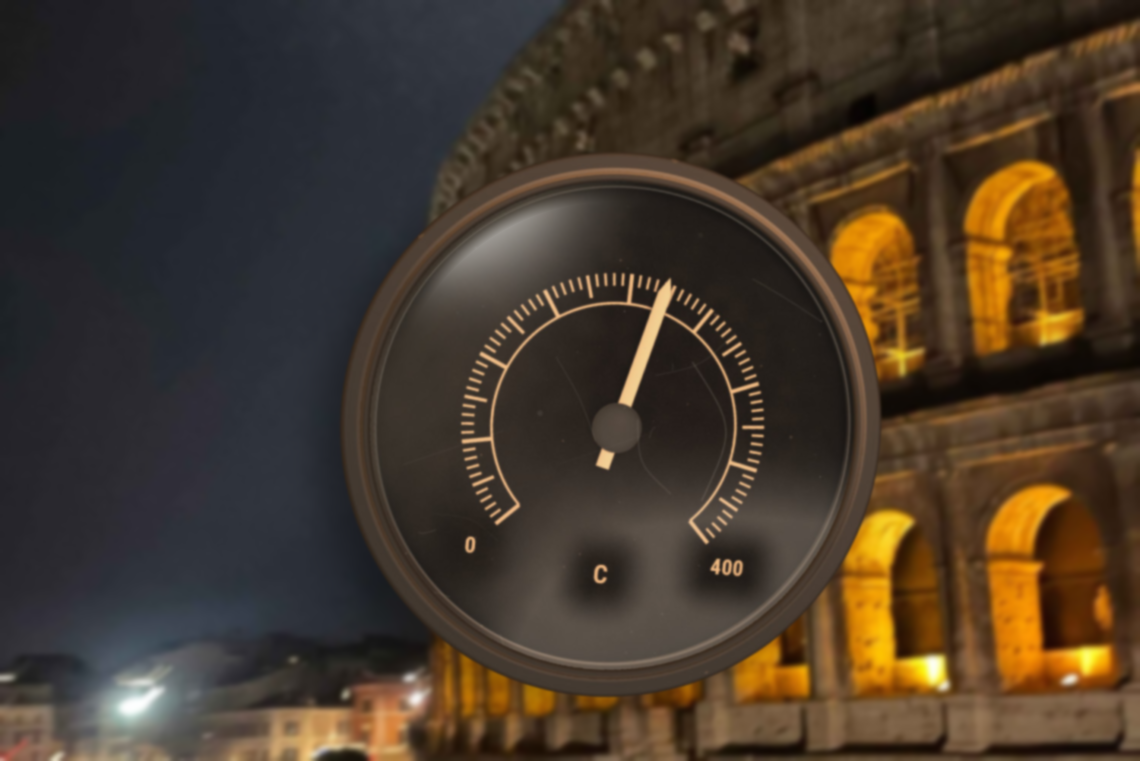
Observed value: °C 220
